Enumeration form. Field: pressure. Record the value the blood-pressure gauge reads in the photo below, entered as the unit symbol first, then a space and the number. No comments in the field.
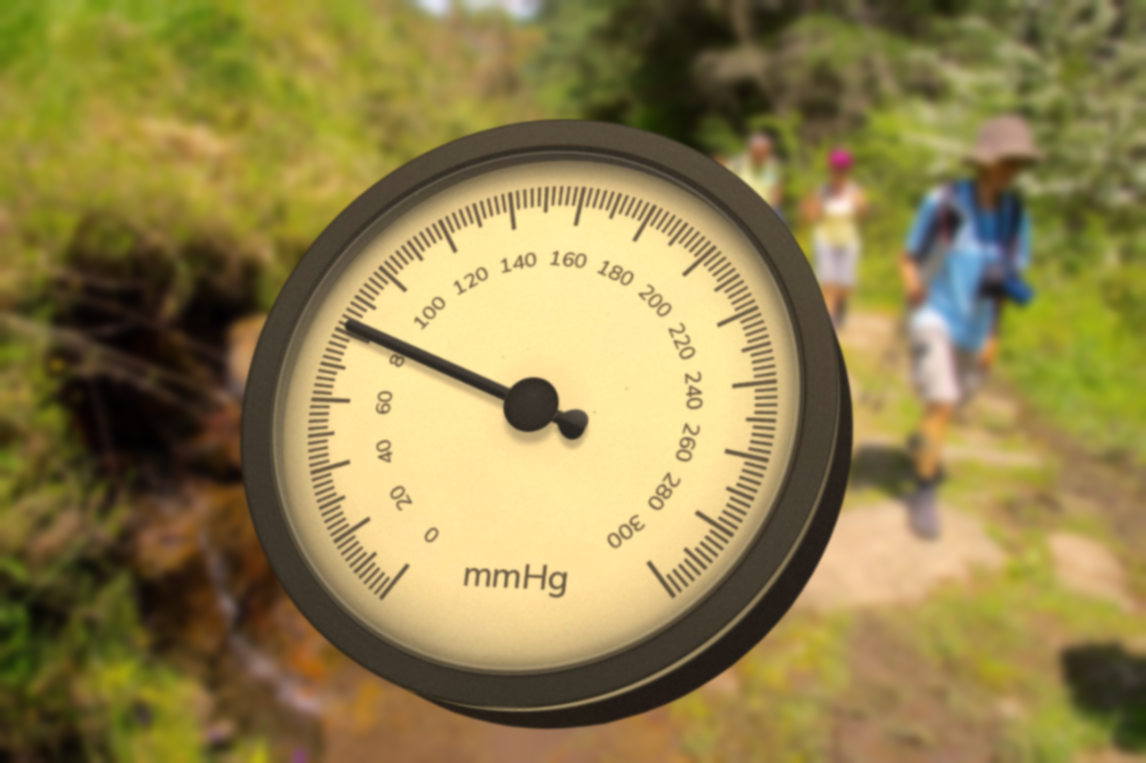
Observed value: mmHg 82
